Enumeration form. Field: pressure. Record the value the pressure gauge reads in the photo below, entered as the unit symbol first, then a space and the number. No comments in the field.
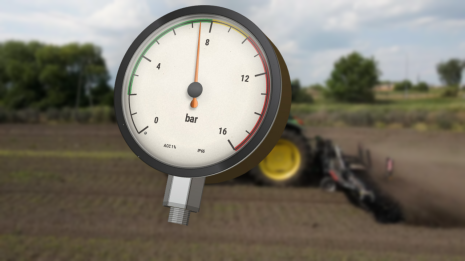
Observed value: bar 7.5
